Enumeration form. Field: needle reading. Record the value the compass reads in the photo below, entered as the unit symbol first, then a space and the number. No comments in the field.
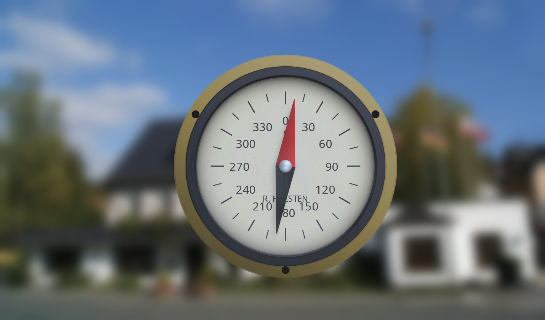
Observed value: ° 7.5
